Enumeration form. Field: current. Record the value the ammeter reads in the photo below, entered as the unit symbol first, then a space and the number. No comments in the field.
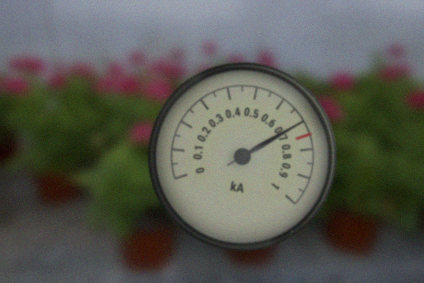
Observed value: kA 0.7
